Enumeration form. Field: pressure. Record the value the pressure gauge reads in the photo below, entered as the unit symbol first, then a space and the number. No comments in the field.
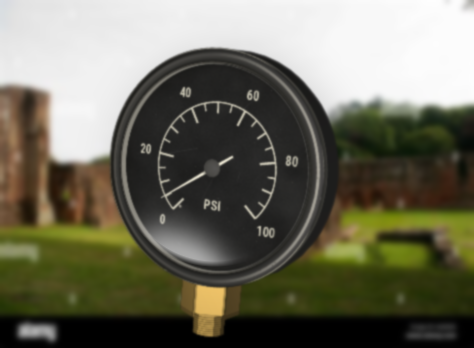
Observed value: psi 5
